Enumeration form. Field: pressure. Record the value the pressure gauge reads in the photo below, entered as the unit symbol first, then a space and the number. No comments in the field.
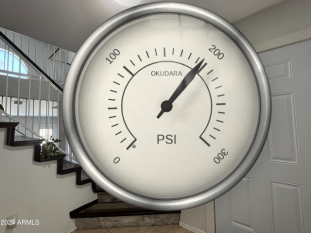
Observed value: psi 195
